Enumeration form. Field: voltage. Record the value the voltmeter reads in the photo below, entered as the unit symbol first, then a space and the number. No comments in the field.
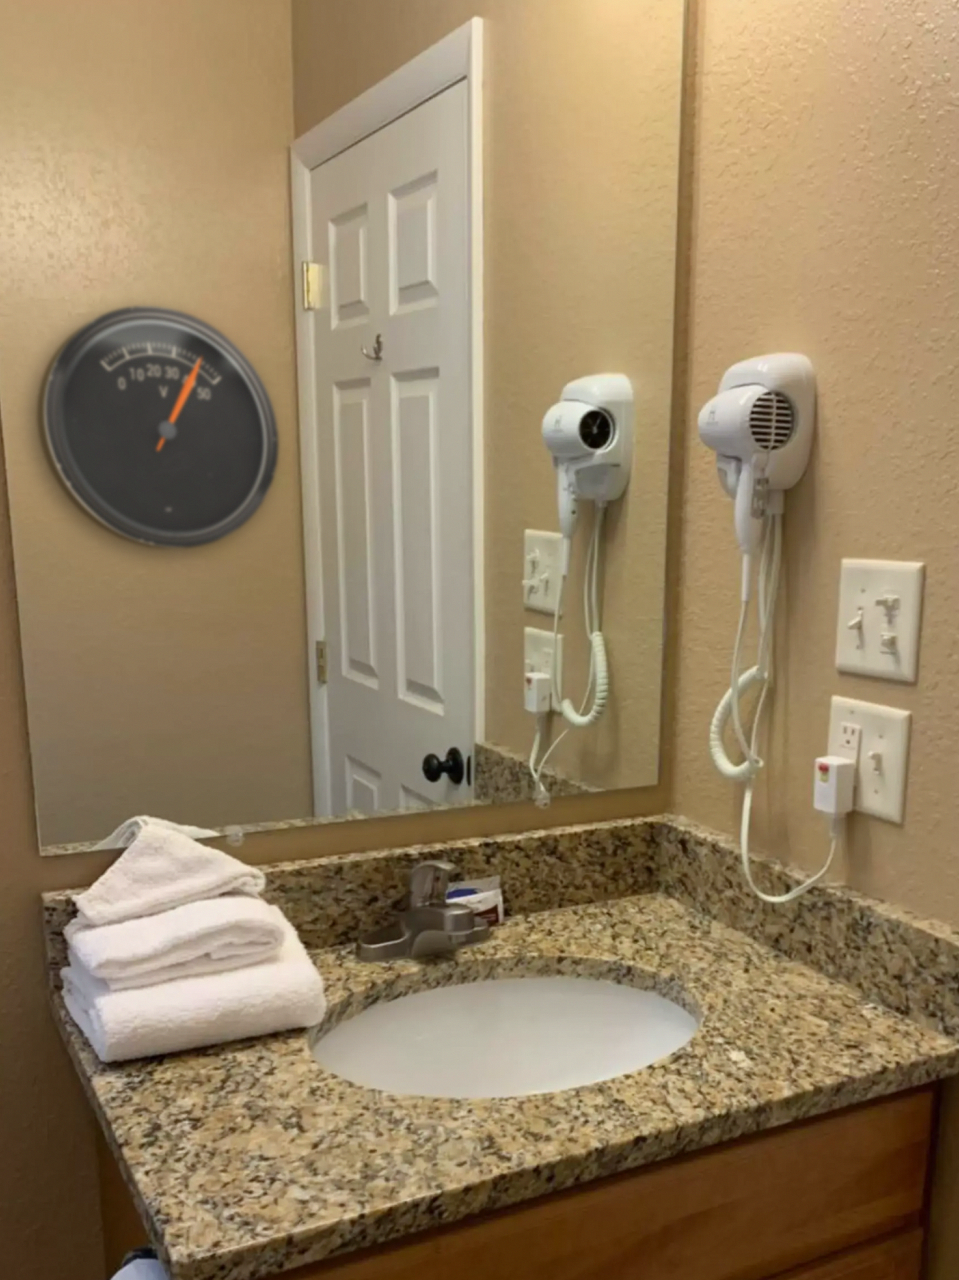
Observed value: V 40
